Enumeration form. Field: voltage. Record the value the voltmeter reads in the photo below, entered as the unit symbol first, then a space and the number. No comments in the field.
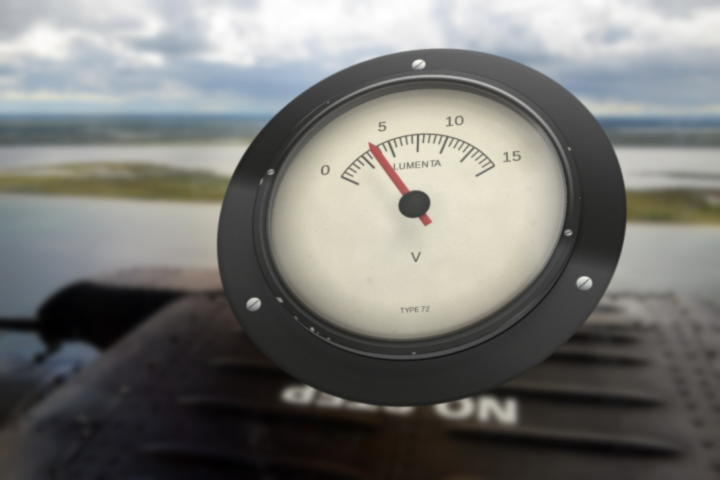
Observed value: V 3.5
